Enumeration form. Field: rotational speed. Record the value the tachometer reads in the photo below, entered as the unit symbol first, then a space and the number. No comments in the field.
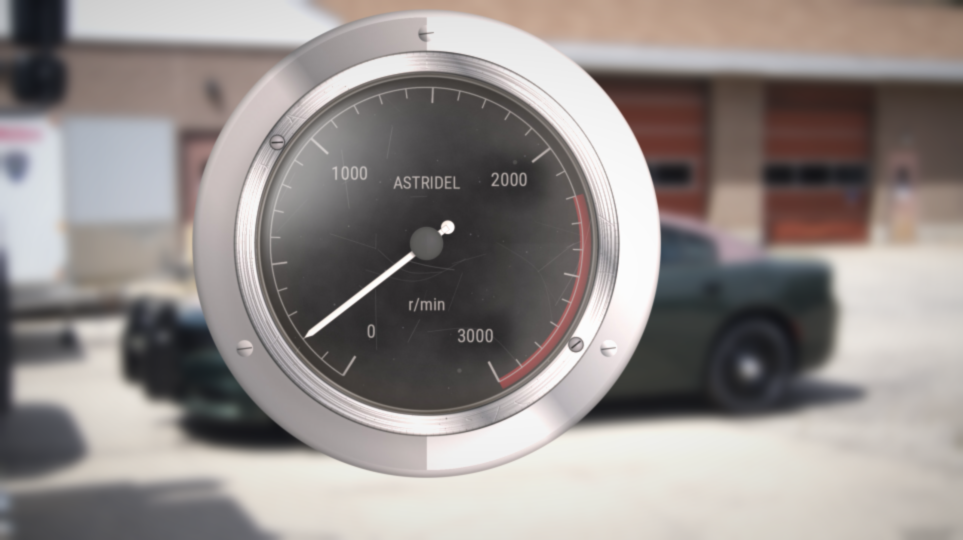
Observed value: rpm 200
